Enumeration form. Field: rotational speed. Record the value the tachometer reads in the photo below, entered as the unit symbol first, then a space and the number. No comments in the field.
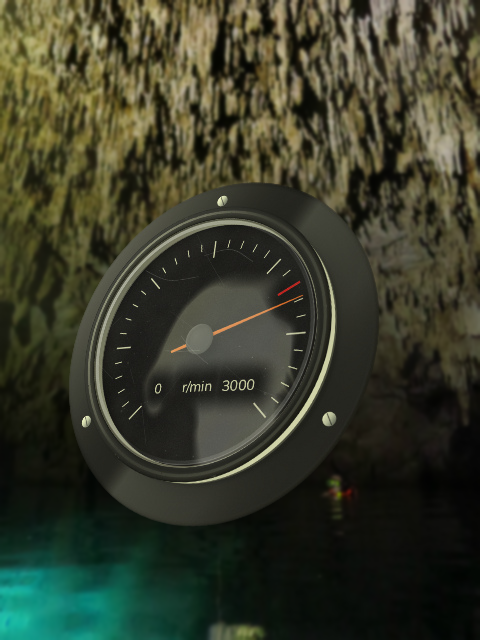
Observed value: rpm 2300
